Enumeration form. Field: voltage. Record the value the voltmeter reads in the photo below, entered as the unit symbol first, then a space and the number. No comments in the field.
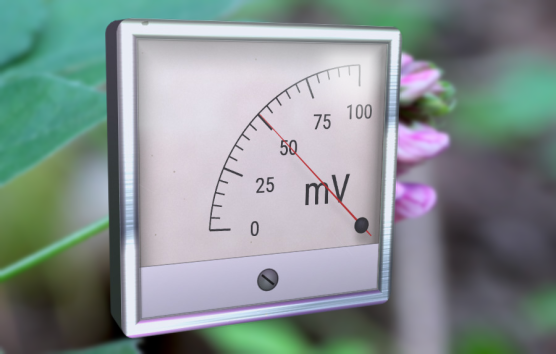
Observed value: mV 50
